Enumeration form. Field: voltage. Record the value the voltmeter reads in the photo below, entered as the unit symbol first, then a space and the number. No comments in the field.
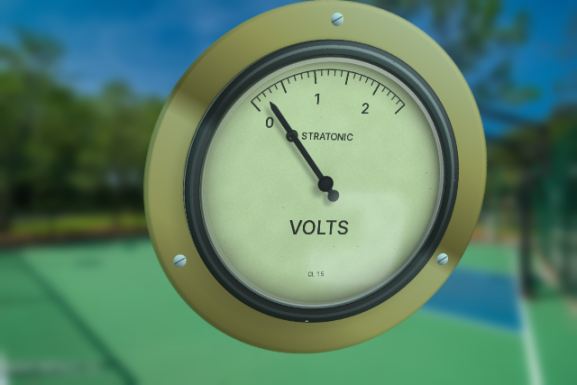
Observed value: V 0.2
